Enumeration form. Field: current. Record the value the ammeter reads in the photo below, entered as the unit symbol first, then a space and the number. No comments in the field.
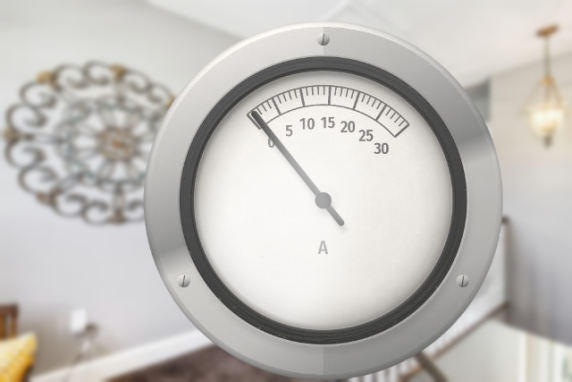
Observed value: A 1
